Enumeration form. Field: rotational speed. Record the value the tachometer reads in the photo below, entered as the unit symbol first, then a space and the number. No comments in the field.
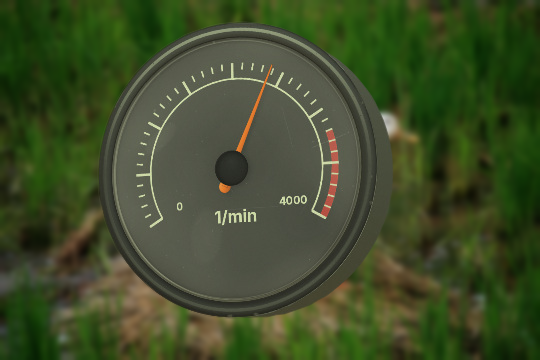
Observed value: rpm 2400
